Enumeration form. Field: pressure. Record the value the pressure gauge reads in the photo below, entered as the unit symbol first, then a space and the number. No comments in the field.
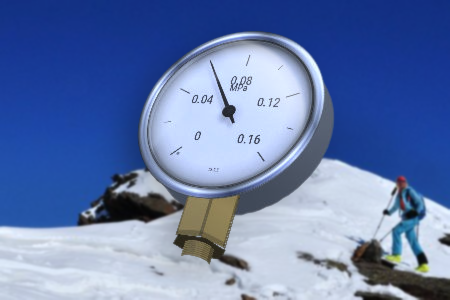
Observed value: MPa 0.06
